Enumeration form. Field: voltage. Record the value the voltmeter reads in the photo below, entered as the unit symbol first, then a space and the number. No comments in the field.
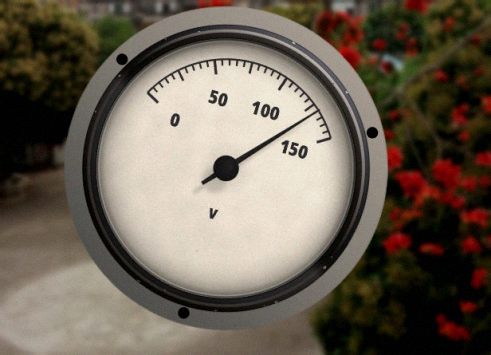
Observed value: V 130
